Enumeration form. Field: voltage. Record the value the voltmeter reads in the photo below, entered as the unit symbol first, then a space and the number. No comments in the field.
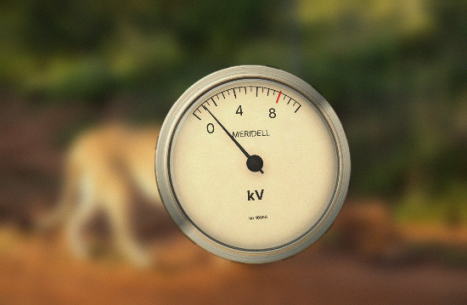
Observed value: kV 1
